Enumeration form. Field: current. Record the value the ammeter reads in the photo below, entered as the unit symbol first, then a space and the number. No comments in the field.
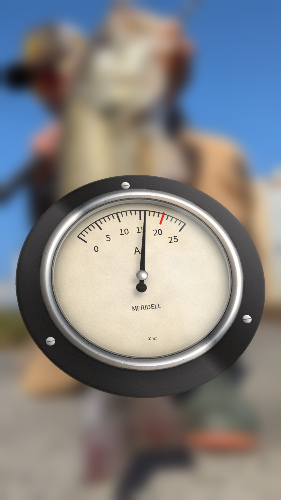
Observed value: A 16
